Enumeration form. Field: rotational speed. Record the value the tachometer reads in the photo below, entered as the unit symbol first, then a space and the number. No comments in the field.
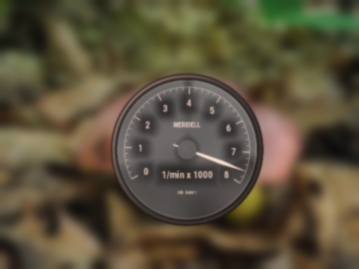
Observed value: rpm 7600
